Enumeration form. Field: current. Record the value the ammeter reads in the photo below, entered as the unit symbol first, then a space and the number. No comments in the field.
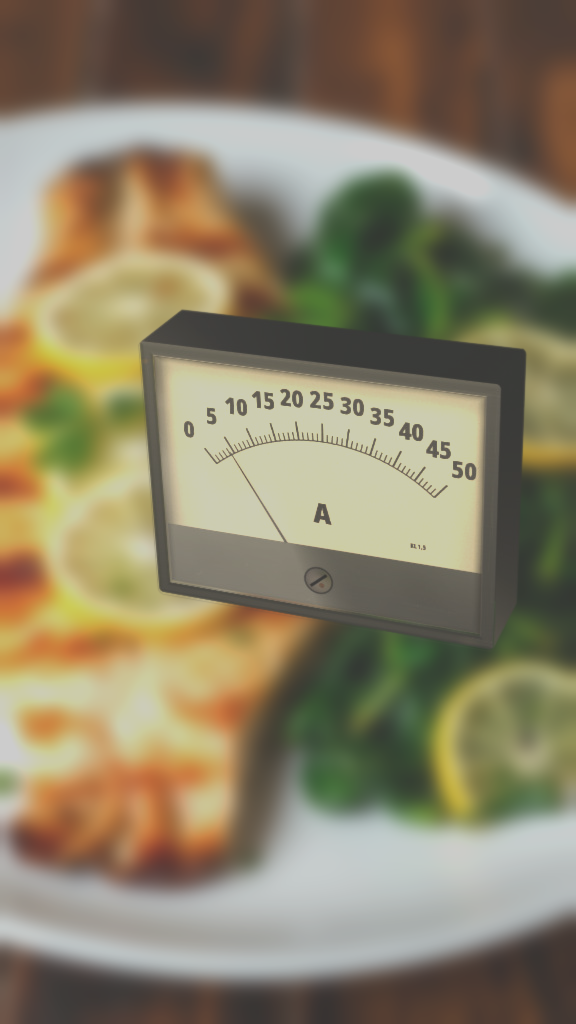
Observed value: A 5
